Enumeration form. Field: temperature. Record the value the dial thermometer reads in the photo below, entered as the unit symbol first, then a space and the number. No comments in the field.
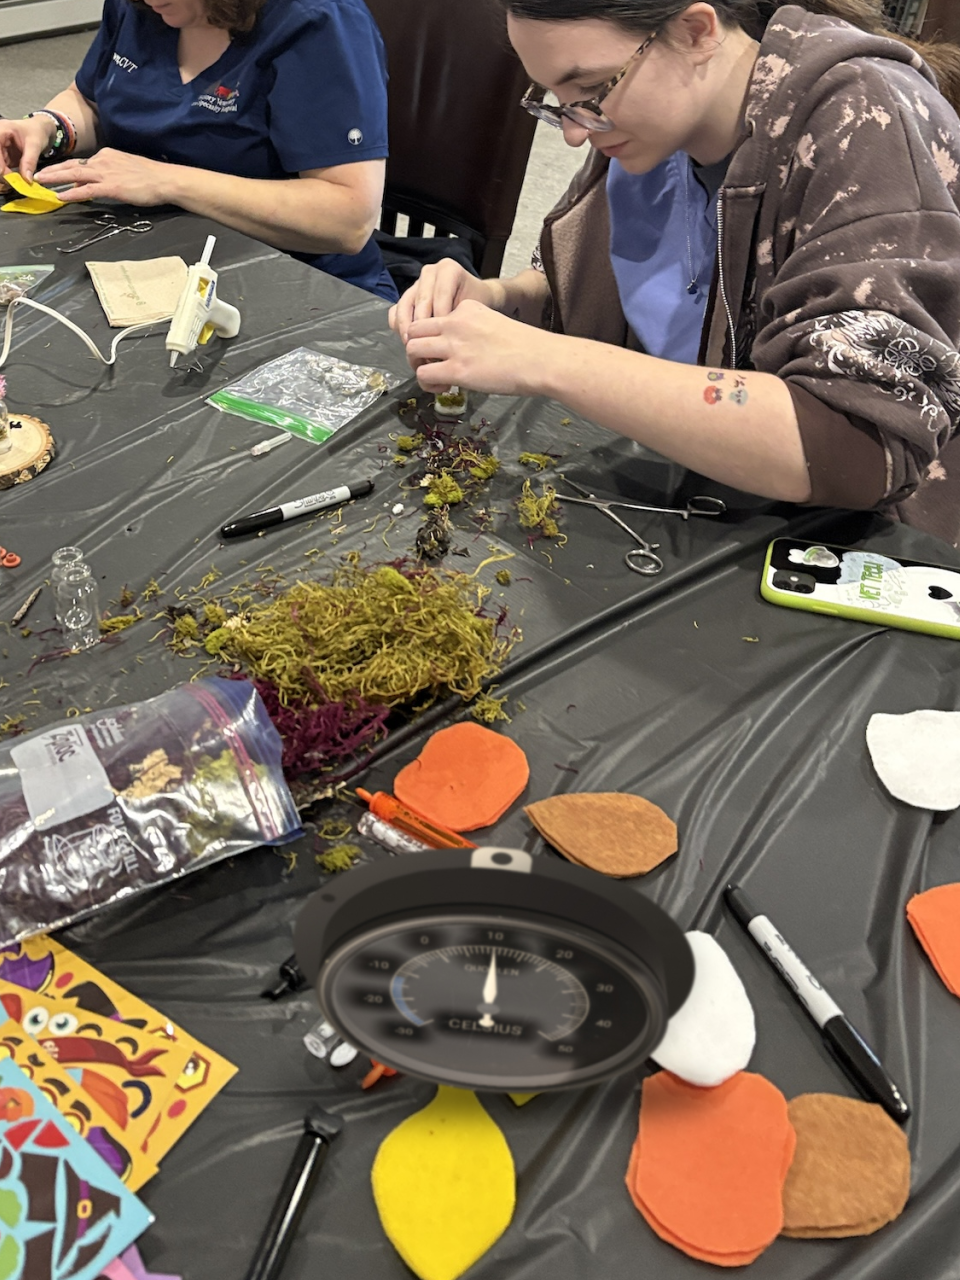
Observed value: °C 10
